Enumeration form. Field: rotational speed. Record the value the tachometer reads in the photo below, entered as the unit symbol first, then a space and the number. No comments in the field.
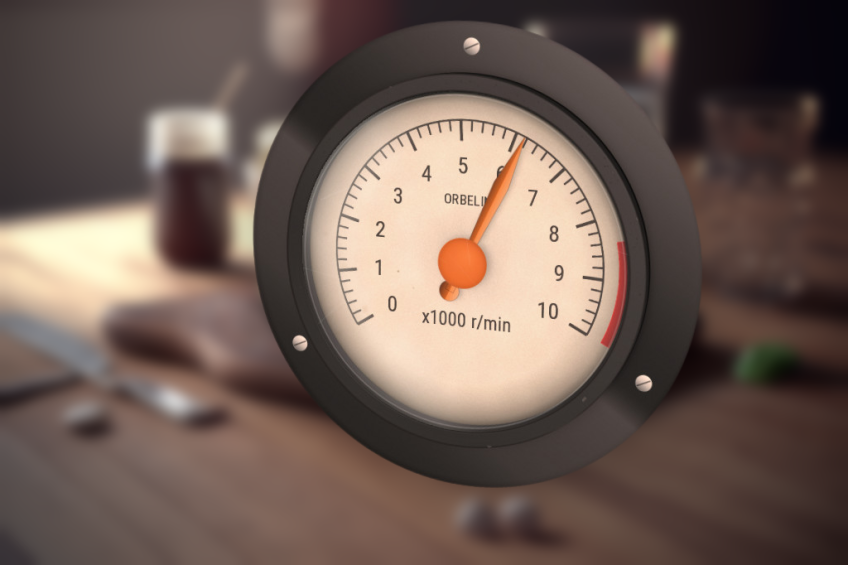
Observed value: rpm 6200
